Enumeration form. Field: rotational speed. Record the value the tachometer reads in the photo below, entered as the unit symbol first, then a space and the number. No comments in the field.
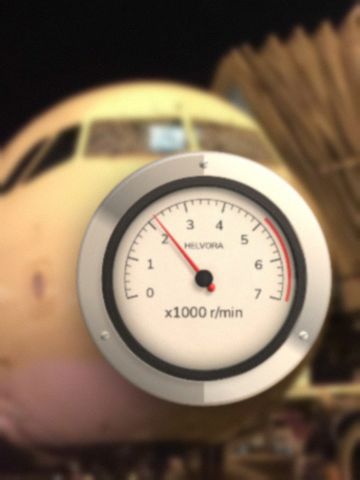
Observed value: rpm 2200
